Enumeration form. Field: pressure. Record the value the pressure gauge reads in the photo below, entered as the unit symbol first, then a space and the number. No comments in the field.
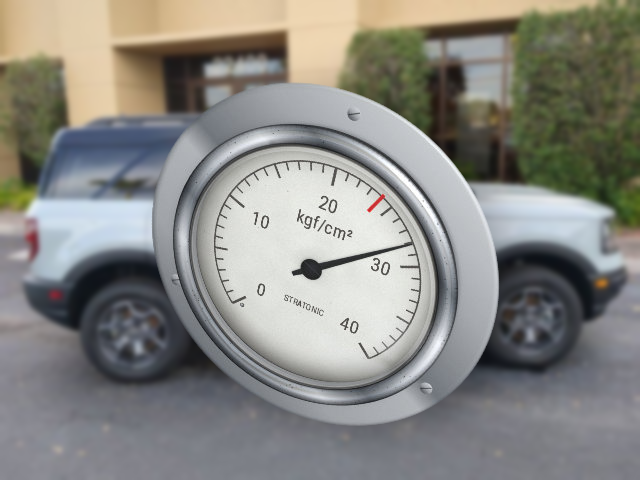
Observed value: kg/cm² 28
